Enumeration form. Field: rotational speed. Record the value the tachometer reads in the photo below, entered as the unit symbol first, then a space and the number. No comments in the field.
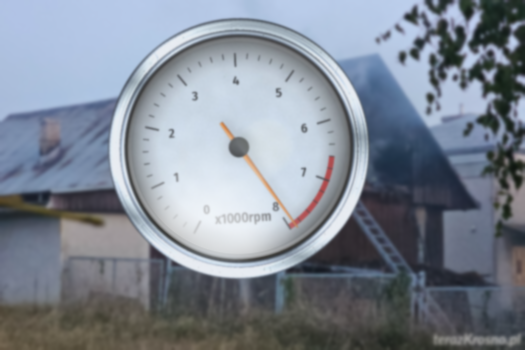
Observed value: rpm 7900
